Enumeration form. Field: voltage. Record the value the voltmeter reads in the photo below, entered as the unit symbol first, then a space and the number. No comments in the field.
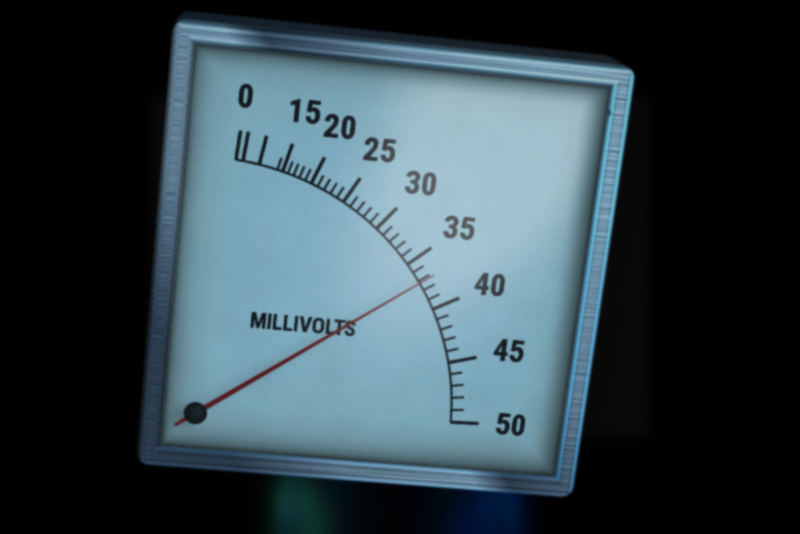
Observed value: mV 37
